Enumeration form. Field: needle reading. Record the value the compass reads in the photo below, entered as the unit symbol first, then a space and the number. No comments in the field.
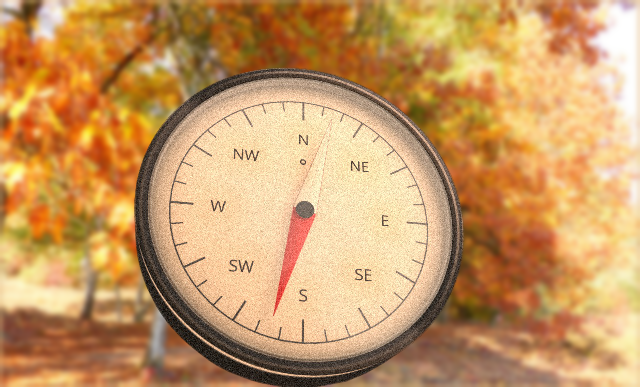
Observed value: ° 195
